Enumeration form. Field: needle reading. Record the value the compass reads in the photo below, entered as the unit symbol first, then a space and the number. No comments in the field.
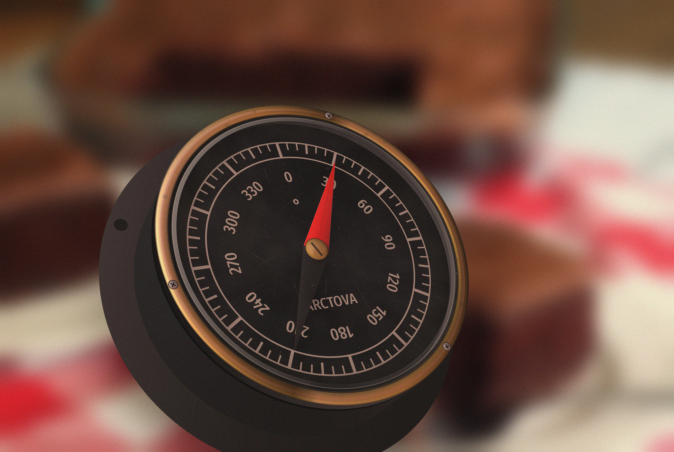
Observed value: ° 30
